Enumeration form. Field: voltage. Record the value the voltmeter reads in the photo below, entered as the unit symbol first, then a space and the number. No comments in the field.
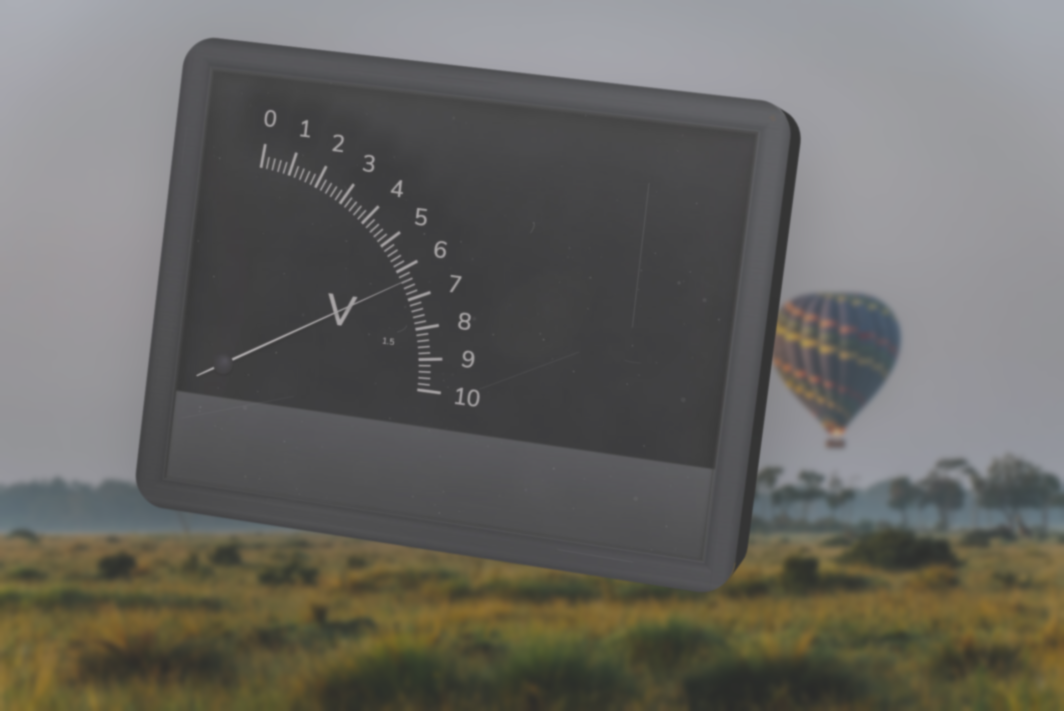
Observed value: V 6.4
